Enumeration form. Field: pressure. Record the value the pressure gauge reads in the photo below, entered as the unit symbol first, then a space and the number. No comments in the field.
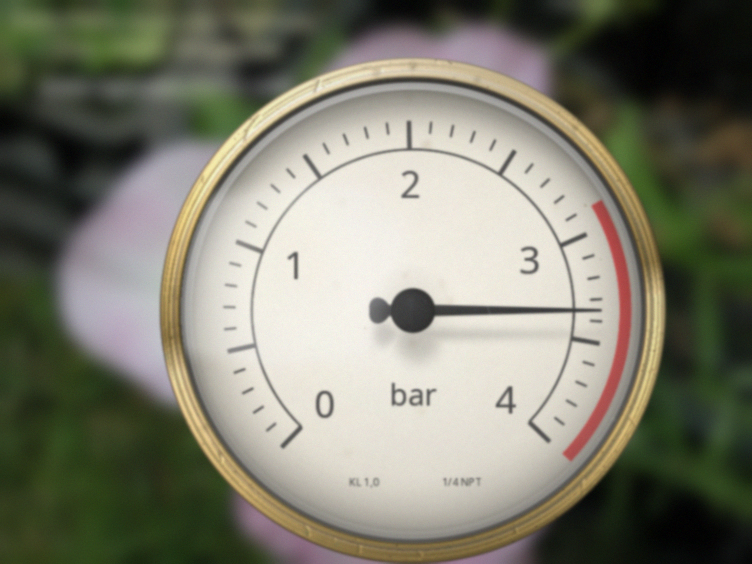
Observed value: bar 3.35
